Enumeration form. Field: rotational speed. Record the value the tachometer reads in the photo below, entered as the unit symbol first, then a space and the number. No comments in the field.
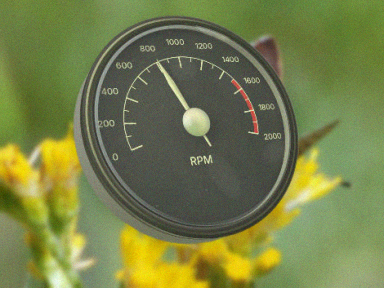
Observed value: rpm 800
